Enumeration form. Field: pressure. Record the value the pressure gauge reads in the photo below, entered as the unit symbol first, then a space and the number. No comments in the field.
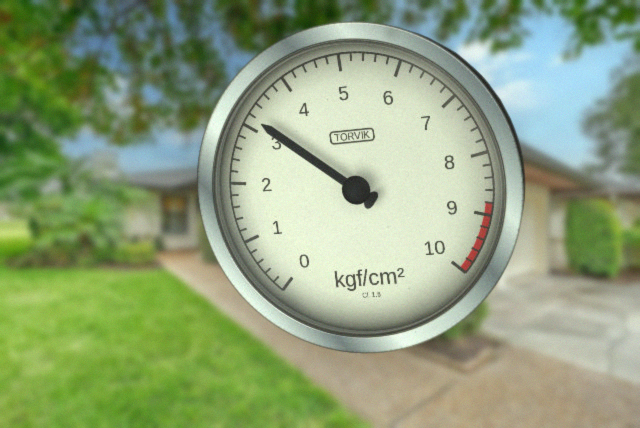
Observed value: kg/cm² 3.2
